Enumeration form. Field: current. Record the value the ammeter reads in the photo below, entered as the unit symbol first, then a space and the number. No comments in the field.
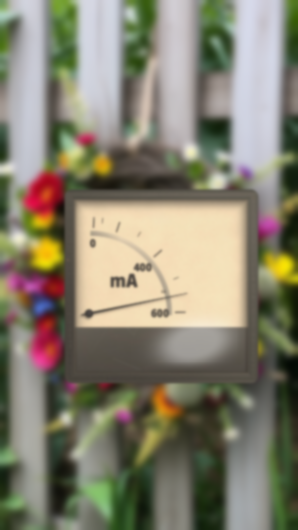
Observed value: mA 550
